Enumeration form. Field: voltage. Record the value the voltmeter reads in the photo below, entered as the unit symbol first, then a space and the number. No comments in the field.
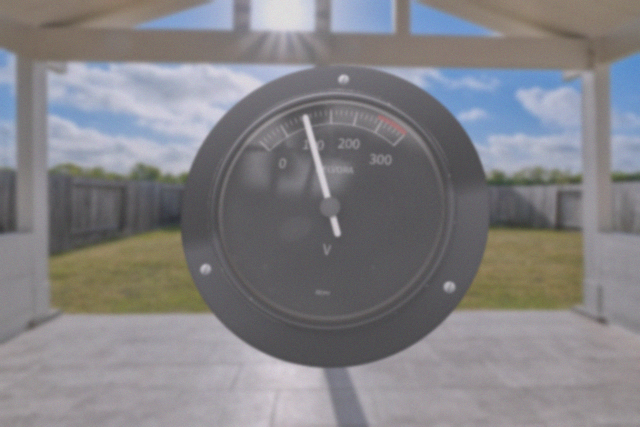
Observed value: V 100
